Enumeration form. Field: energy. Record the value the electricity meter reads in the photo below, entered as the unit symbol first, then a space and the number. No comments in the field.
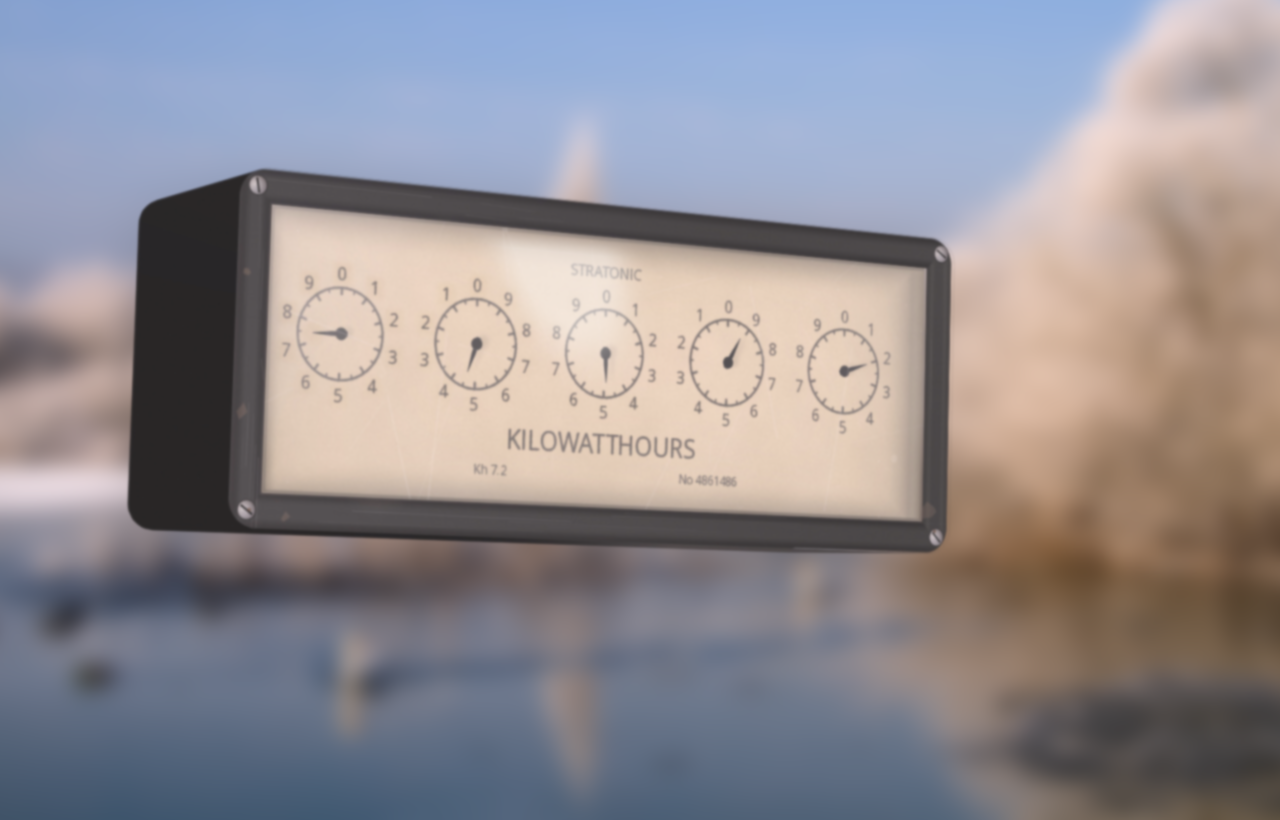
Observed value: kWh 74492
